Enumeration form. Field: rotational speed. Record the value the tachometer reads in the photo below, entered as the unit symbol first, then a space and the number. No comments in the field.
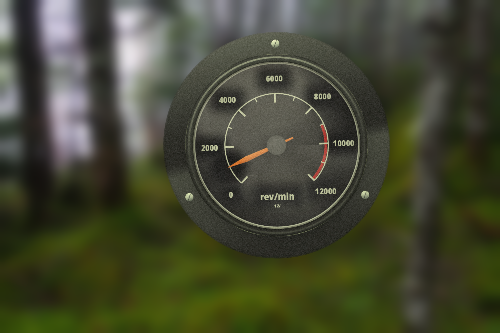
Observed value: rpm 1000
